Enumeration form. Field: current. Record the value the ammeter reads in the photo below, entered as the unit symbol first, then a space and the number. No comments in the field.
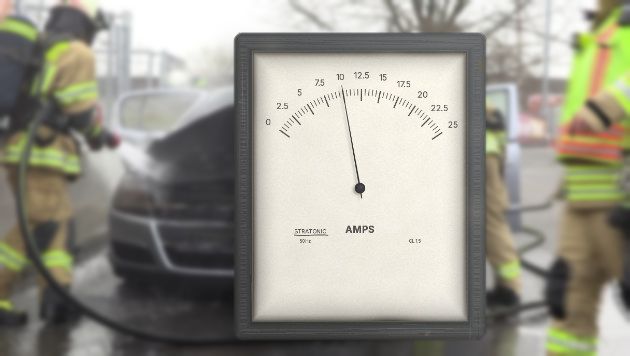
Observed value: A 10
